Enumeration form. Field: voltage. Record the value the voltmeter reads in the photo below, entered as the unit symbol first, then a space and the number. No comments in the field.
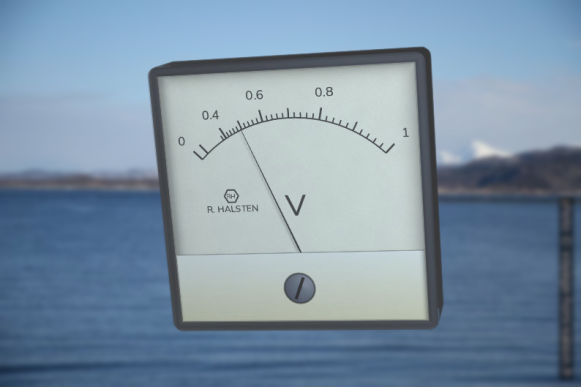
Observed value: V 0.5
